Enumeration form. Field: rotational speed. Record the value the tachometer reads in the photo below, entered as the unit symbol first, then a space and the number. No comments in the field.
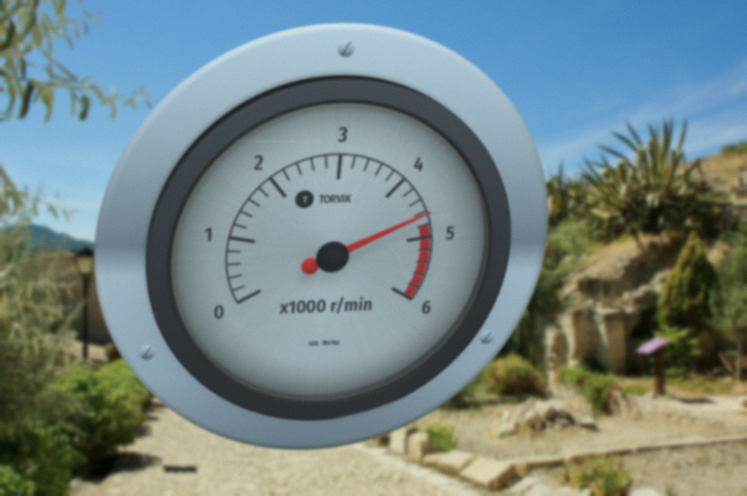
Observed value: rpm 4600
